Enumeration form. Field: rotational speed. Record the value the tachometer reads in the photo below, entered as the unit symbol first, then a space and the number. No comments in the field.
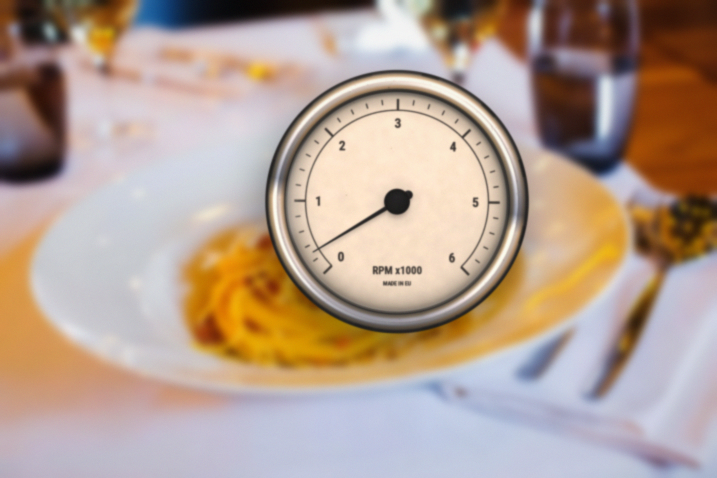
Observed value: rpm 300
